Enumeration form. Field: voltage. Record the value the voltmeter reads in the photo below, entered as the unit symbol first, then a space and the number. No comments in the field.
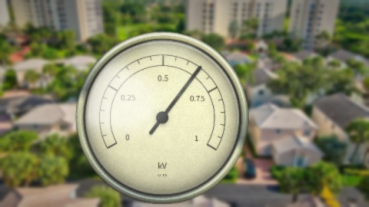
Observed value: kV 0.65
